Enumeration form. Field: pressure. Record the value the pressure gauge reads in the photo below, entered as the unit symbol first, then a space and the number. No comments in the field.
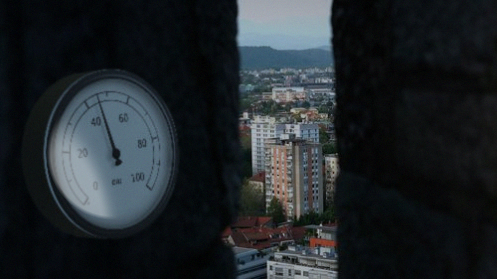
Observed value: bar 45
